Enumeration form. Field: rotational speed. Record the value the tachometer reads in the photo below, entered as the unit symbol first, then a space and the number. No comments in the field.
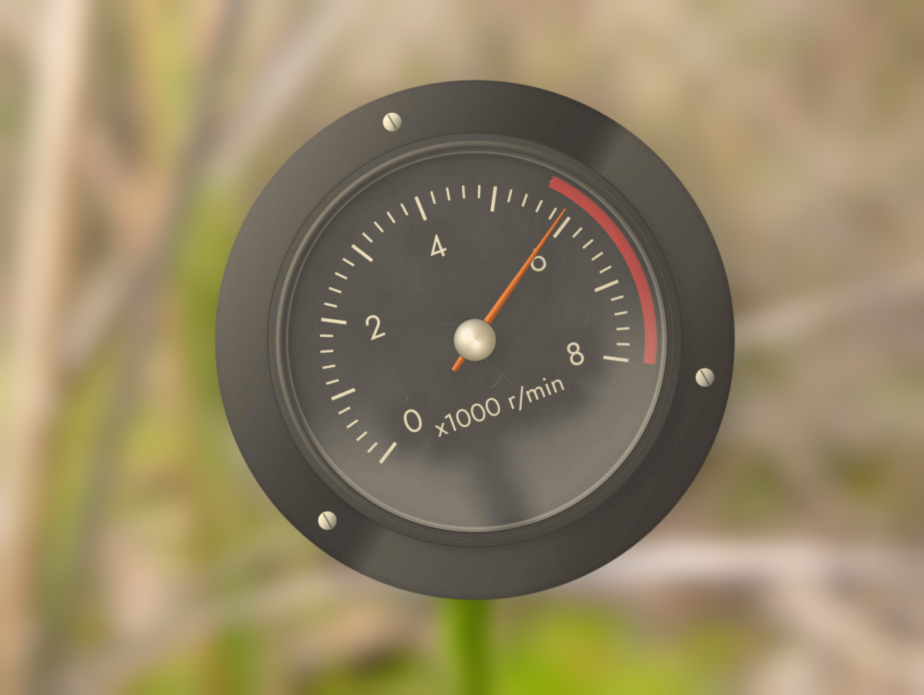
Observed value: rpm 5900
